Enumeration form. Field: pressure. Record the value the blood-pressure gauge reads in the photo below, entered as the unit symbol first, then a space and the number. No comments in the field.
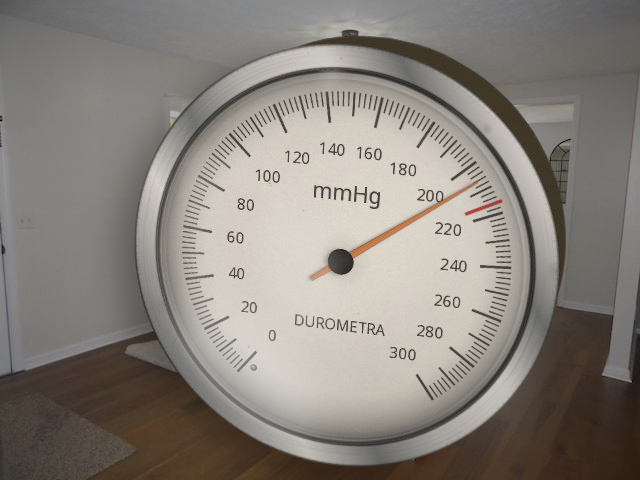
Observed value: mmHg 206
